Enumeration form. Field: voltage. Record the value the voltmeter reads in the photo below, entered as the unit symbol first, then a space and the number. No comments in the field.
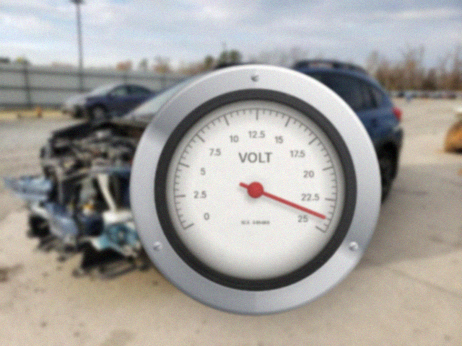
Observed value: V 24
